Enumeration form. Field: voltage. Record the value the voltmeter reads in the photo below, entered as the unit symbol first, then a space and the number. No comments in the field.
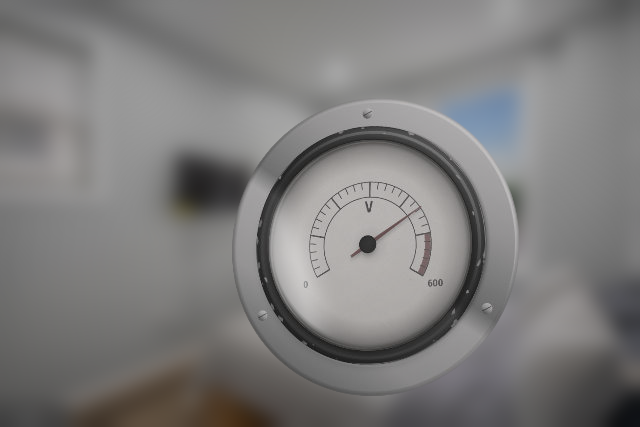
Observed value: V 440
